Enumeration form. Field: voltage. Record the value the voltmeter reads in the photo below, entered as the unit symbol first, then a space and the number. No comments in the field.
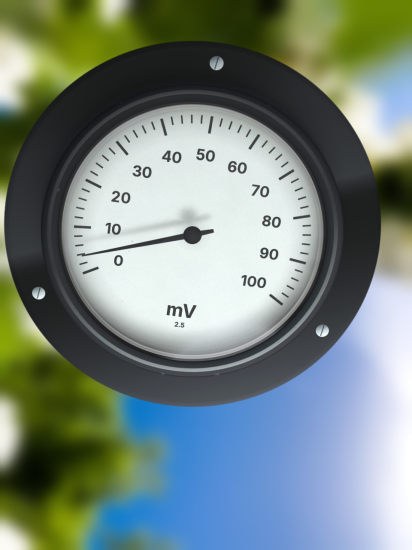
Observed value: mV 4
